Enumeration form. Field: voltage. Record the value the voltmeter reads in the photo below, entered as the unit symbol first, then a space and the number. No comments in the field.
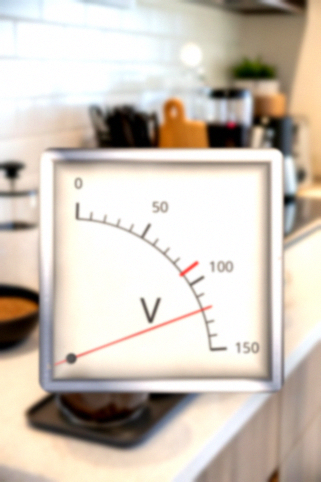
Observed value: V 120
